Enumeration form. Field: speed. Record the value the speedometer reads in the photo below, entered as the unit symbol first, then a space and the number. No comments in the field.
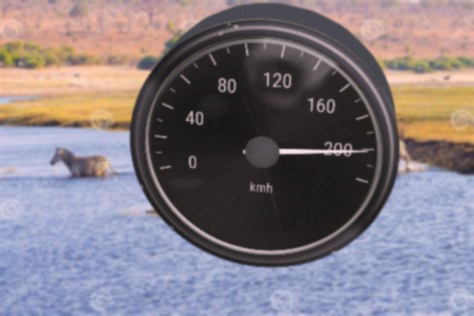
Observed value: km/h 200
